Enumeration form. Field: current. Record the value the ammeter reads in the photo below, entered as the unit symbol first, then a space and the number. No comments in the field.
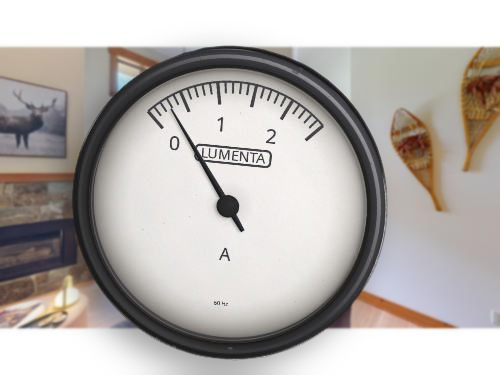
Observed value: A 0.3
